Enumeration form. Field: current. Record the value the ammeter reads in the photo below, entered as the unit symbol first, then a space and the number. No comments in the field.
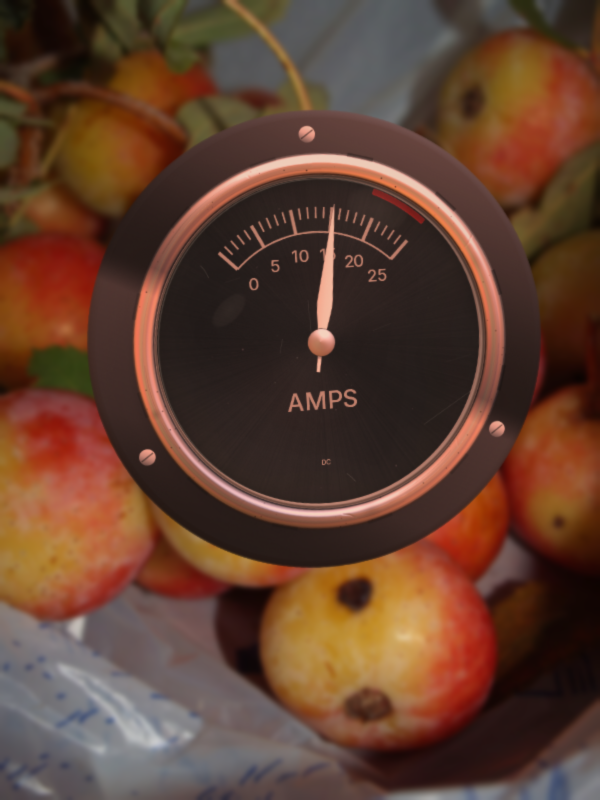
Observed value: A 15
